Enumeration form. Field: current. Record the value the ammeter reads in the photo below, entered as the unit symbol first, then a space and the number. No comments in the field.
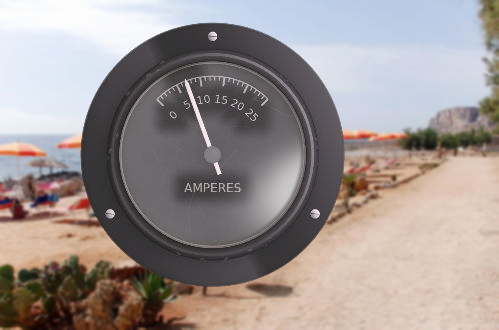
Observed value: A 7
